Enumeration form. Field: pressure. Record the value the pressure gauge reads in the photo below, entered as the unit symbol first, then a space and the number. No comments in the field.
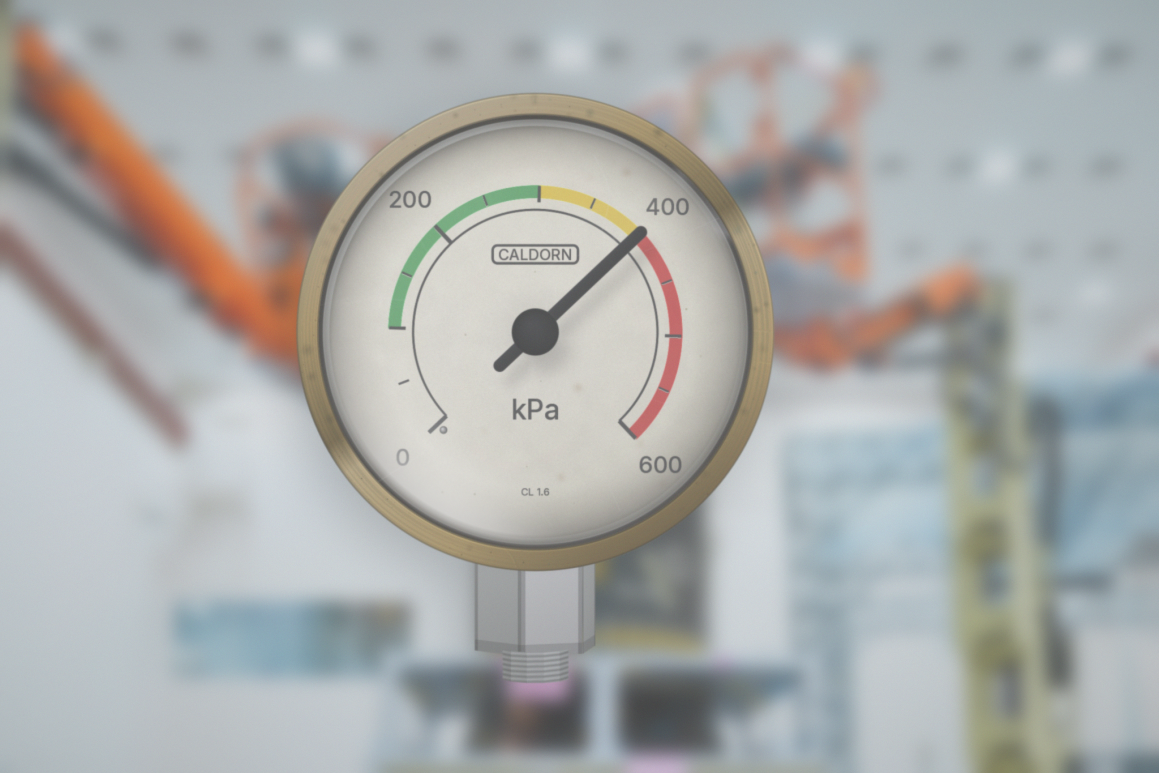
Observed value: kPa 400
